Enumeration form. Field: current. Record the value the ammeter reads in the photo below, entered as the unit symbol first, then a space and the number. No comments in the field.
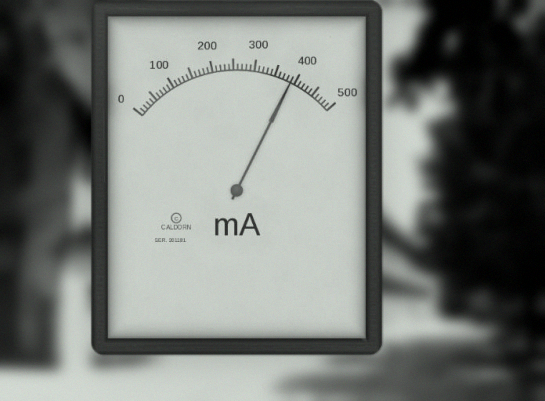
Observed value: mA 390
